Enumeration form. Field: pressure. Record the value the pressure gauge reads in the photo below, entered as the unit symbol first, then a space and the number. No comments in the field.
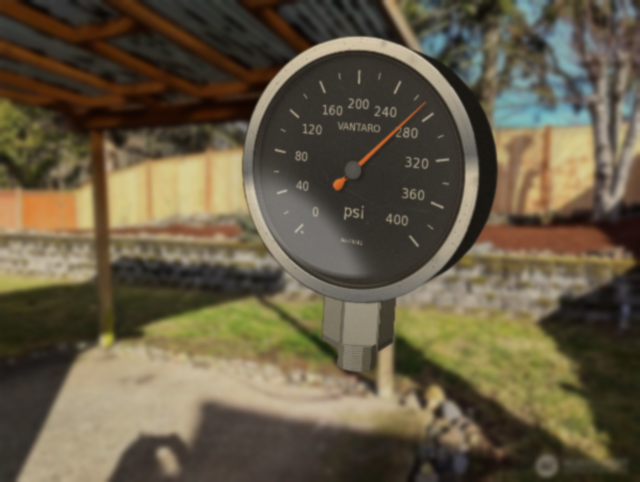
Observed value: psi 270
